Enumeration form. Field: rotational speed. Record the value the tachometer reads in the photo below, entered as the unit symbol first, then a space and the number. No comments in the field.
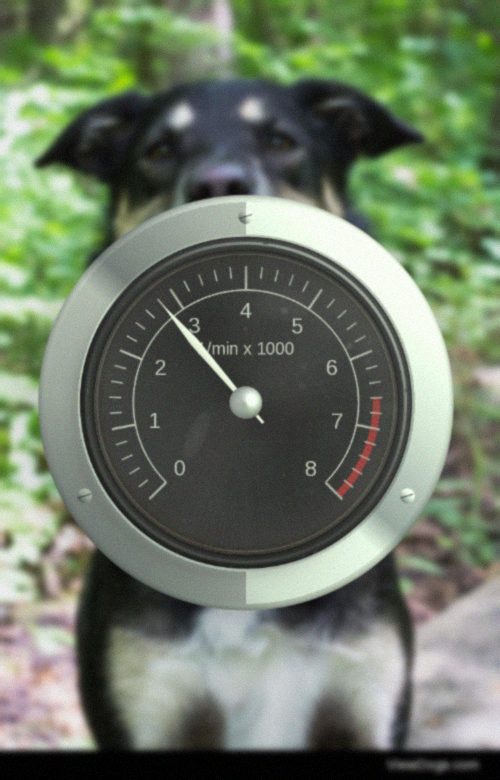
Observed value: rpm 2800
